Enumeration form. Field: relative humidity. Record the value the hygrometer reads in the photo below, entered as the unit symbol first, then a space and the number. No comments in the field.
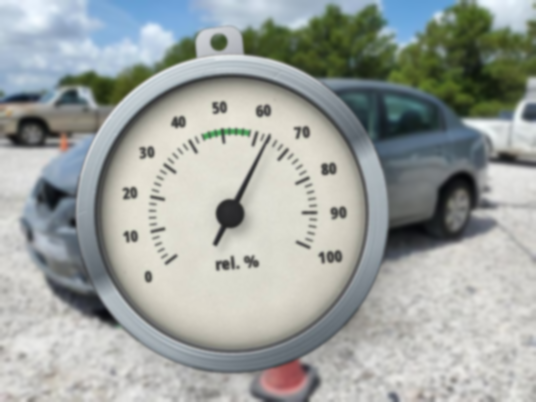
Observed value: % 64
